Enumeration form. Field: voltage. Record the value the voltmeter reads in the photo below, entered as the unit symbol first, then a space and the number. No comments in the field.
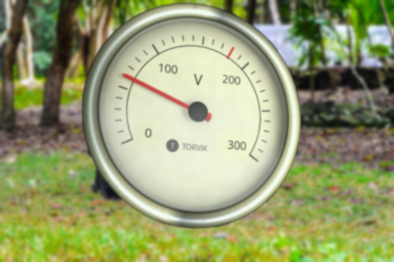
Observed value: V 60
